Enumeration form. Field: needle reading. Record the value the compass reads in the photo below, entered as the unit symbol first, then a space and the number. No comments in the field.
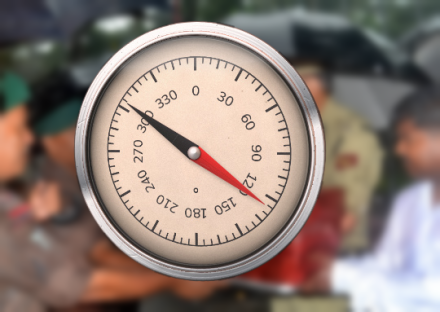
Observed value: ° 125
